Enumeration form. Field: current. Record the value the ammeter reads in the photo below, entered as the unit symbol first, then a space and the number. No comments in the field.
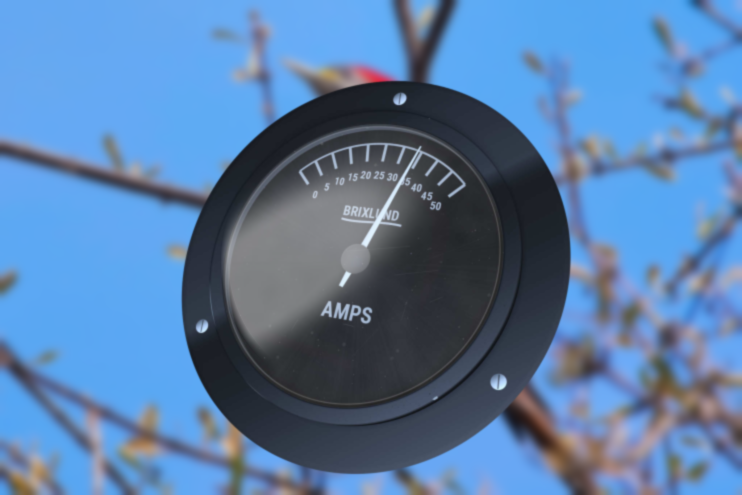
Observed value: A 35
